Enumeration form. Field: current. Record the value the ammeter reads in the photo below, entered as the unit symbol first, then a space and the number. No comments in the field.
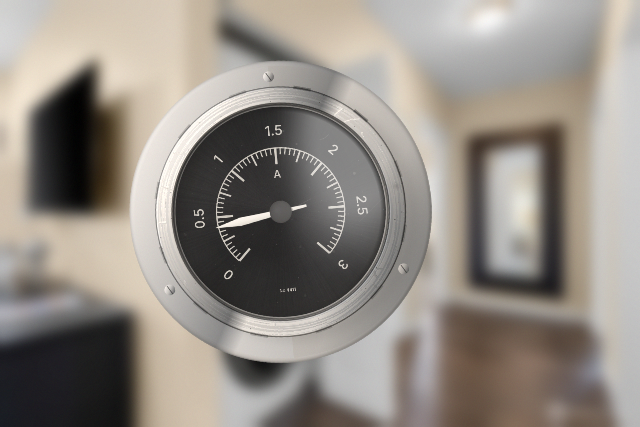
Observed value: A 0.4
